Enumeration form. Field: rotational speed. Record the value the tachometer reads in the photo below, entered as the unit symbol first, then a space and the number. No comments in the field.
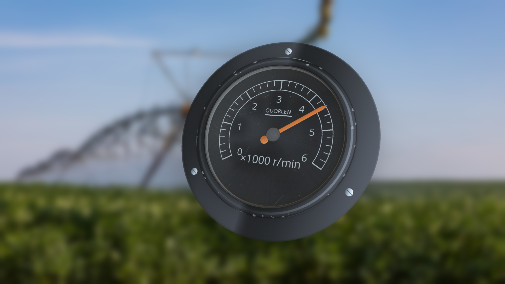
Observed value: rpm 4400
